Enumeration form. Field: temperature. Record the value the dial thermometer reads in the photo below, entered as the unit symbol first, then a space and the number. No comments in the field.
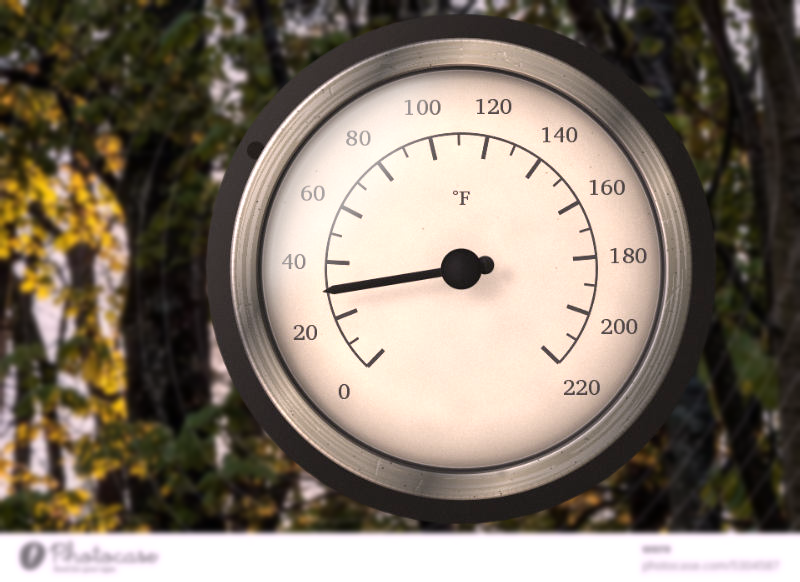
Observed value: °F 30
